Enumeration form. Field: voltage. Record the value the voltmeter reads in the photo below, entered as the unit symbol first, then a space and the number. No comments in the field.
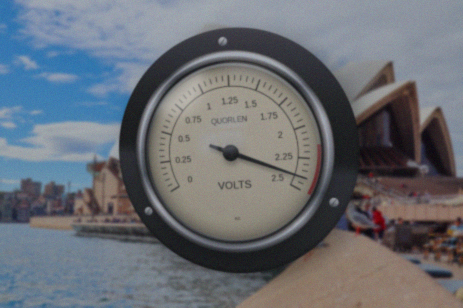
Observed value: V 2.4
